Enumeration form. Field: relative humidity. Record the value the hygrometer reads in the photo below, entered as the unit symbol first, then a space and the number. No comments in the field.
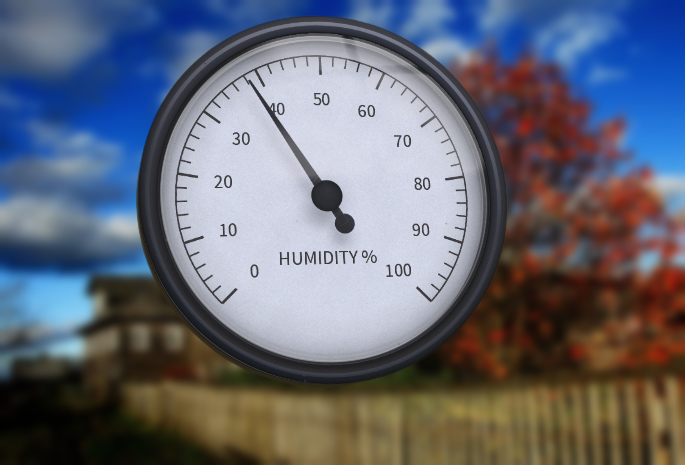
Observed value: % 38
